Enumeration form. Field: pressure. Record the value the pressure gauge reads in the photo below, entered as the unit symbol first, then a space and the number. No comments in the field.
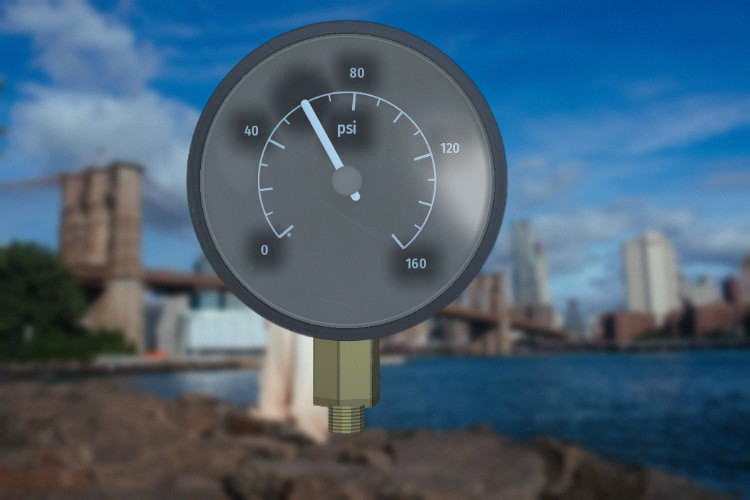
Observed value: psi 60
